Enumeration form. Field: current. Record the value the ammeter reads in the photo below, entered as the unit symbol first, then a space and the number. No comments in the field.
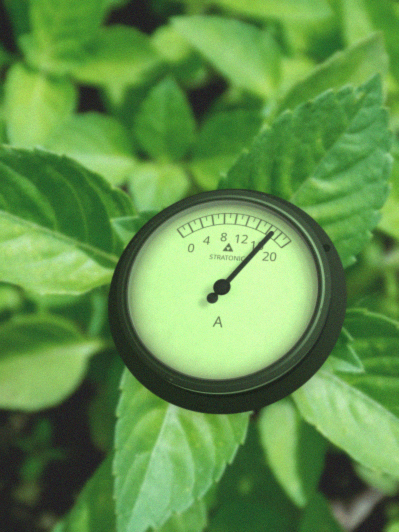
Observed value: A 17
